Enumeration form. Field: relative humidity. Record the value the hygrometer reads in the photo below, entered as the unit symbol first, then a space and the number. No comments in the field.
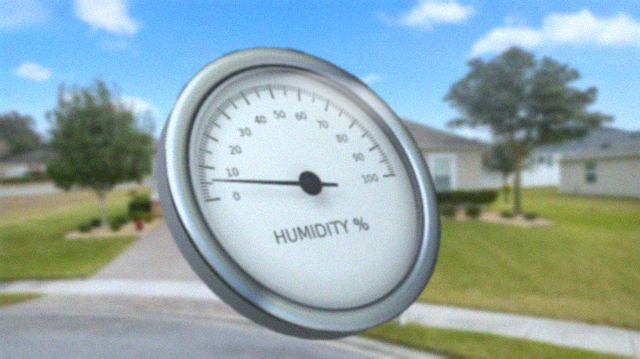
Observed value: % 5
